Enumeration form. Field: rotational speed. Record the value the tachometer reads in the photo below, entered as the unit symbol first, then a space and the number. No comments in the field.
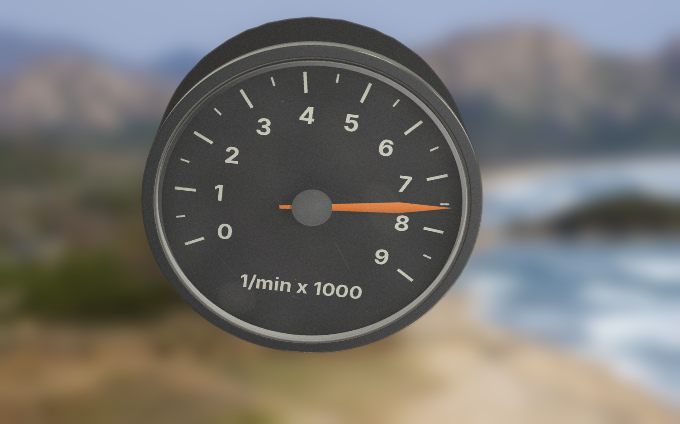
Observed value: rpm 7500
